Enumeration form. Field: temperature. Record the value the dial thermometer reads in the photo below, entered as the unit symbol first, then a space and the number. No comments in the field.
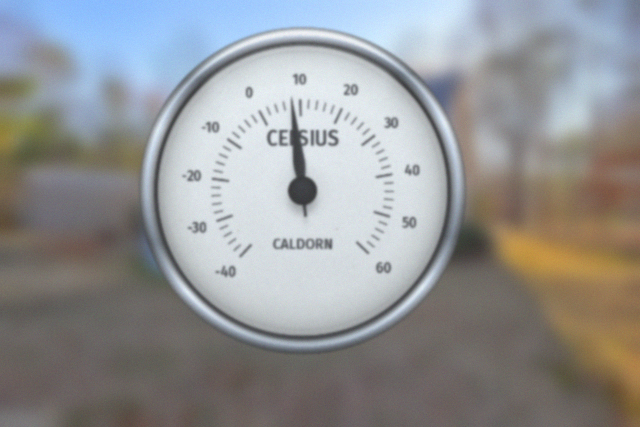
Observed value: °C 8
